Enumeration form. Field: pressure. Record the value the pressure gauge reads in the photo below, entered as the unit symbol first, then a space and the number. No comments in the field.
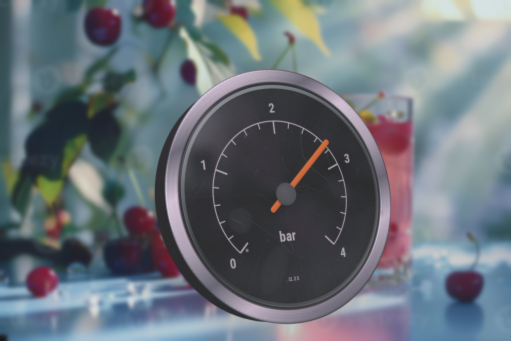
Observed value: bar 2.7
